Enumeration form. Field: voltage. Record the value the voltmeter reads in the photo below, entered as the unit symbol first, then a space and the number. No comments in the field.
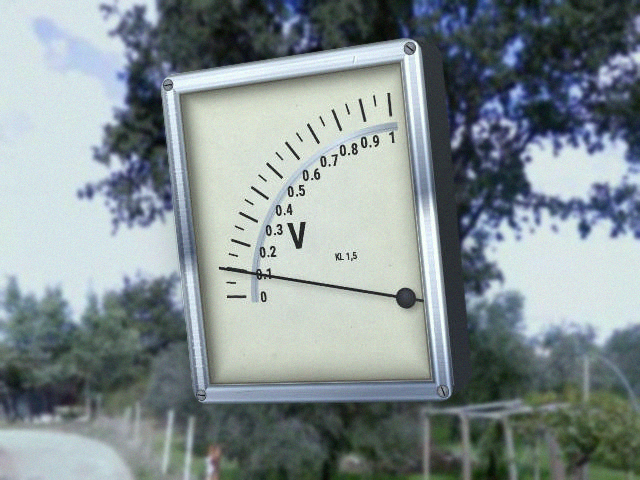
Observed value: V 0.1
